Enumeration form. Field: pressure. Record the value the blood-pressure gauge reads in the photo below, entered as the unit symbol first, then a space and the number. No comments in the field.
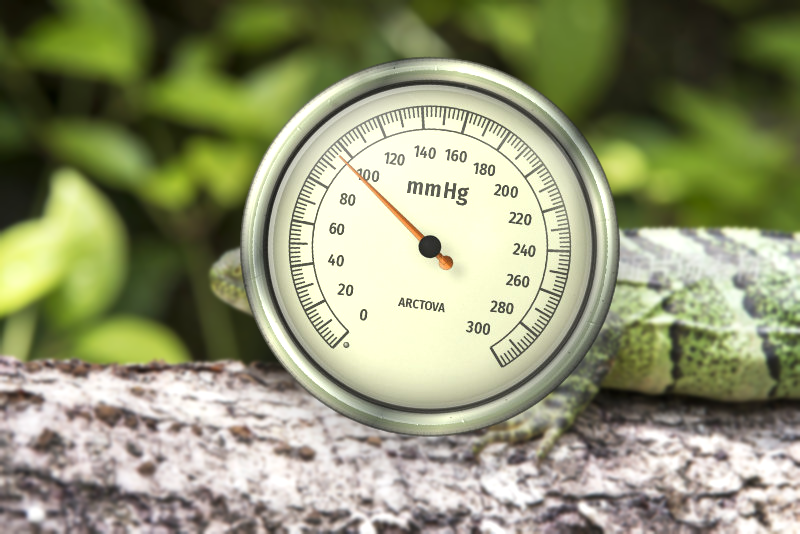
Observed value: mmHg 96
